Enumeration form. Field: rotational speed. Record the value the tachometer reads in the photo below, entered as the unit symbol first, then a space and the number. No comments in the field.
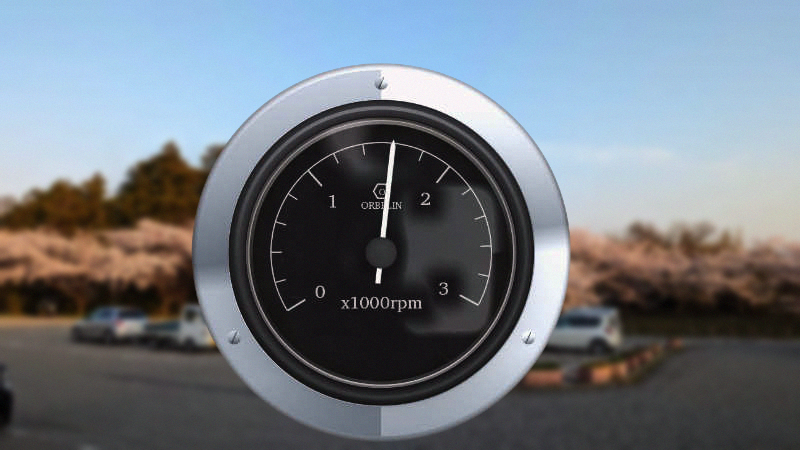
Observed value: rpm 1600
